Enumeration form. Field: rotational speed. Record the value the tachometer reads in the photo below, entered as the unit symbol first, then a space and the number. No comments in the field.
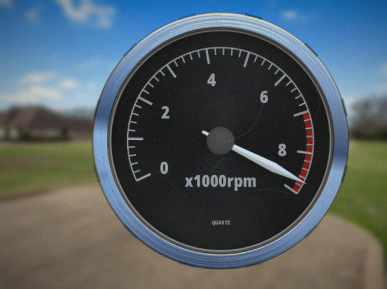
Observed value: rpm 8700
